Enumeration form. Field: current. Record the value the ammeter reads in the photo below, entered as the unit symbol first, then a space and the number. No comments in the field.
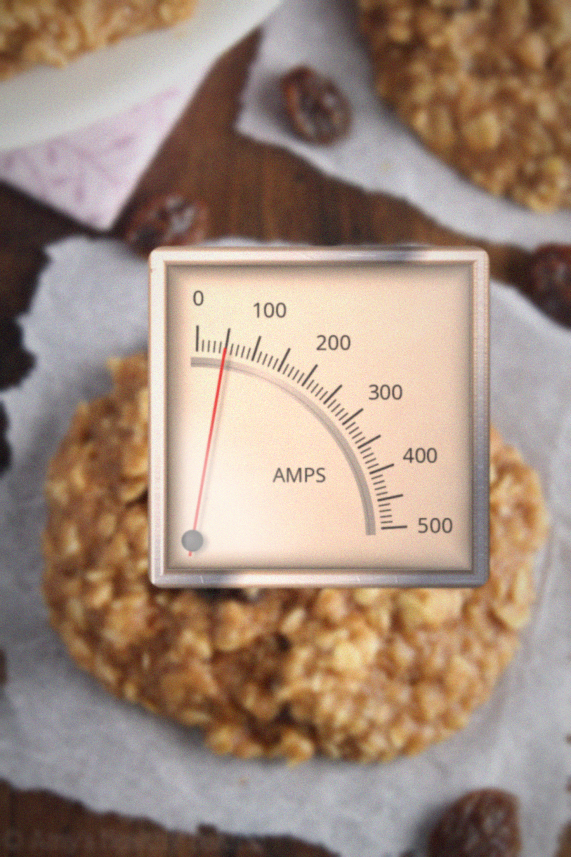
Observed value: A 50
